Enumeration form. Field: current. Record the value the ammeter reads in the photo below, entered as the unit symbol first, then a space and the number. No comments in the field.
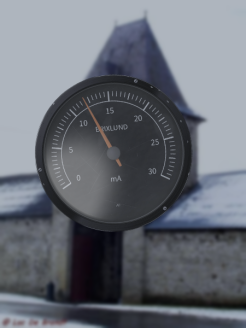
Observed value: mA 12
